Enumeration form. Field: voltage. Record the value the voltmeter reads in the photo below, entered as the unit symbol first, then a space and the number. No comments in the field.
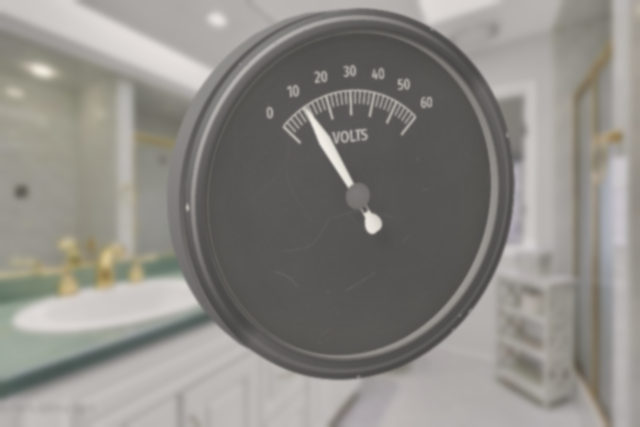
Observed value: V 10
